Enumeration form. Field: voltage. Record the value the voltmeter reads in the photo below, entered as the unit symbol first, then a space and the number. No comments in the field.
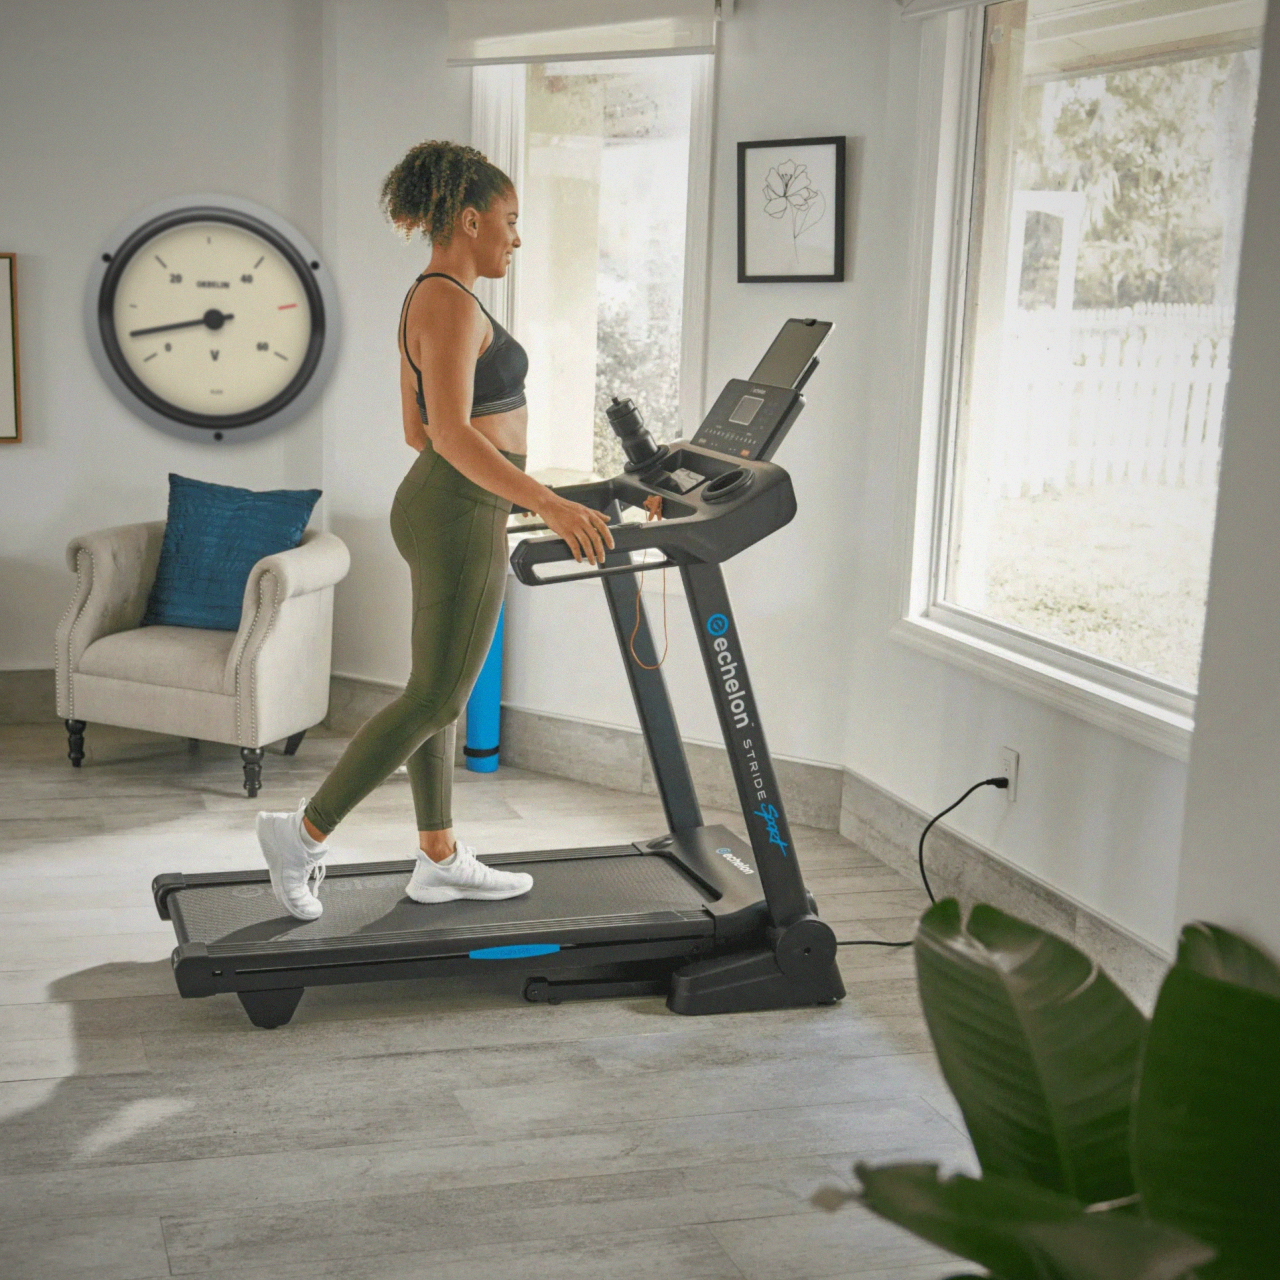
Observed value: V 5
